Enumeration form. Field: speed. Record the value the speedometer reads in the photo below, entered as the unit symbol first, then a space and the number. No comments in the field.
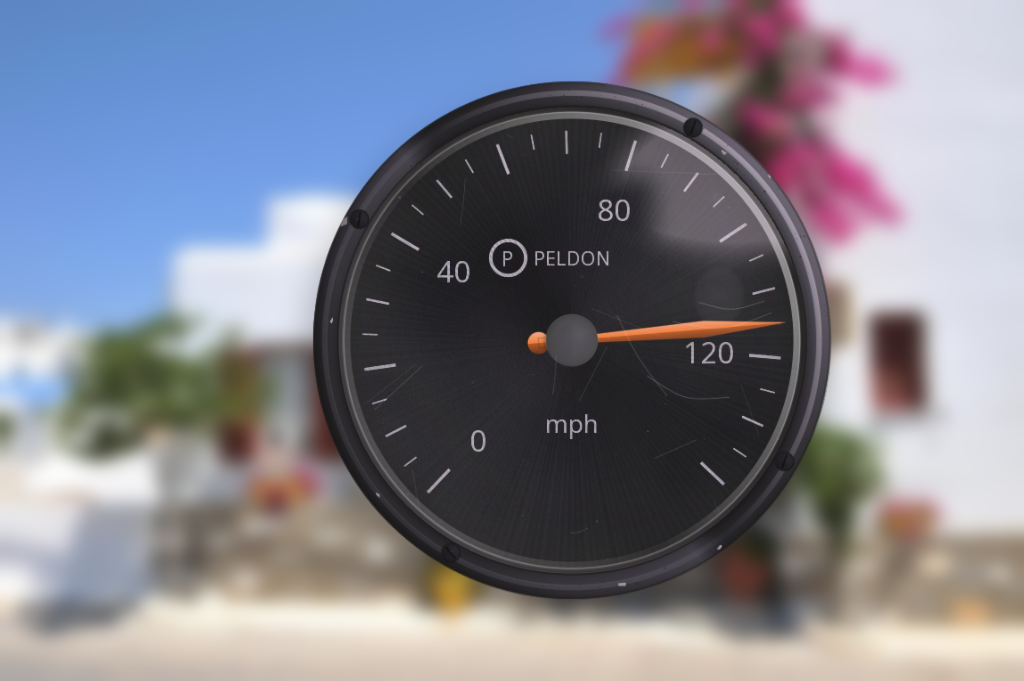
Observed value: mph 115
